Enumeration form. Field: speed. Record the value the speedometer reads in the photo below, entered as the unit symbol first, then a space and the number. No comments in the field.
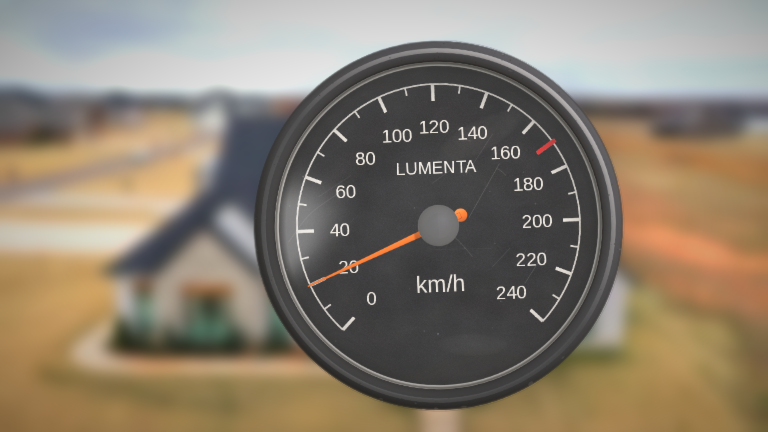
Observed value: km/h 20
